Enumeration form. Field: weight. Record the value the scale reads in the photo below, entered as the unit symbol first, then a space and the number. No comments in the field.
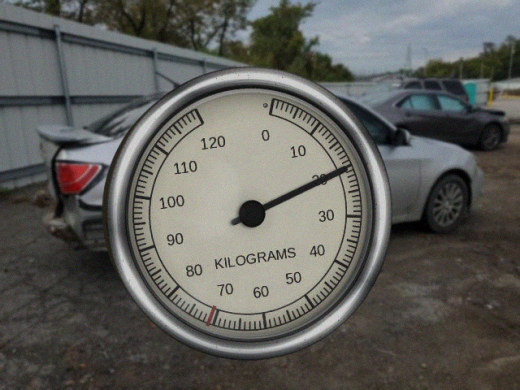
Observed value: kg 20
